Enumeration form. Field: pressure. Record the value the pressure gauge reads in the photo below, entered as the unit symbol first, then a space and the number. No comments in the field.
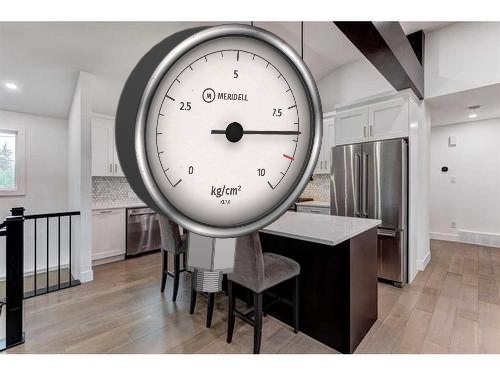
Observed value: kg/cm² 8.25
